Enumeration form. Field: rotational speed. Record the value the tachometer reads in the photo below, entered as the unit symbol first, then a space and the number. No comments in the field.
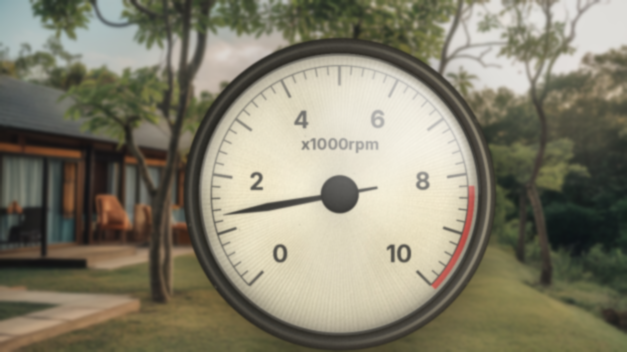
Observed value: rpm 1300
